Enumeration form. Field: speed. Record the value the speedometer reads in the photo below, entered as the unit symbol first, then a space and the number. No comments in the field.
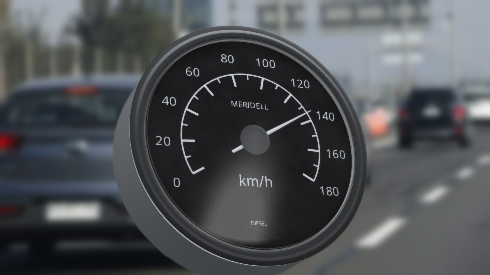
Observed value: km/h 135
